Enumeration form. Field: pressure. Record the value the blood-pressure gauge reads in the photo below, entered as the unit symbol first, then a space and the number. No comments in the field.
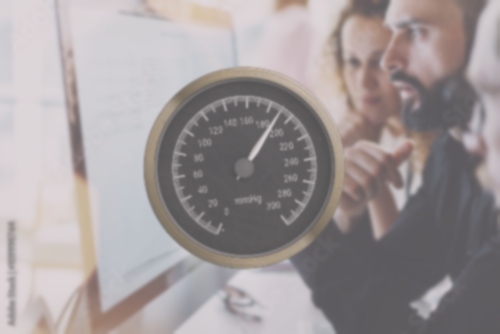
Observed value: mmHg 190
